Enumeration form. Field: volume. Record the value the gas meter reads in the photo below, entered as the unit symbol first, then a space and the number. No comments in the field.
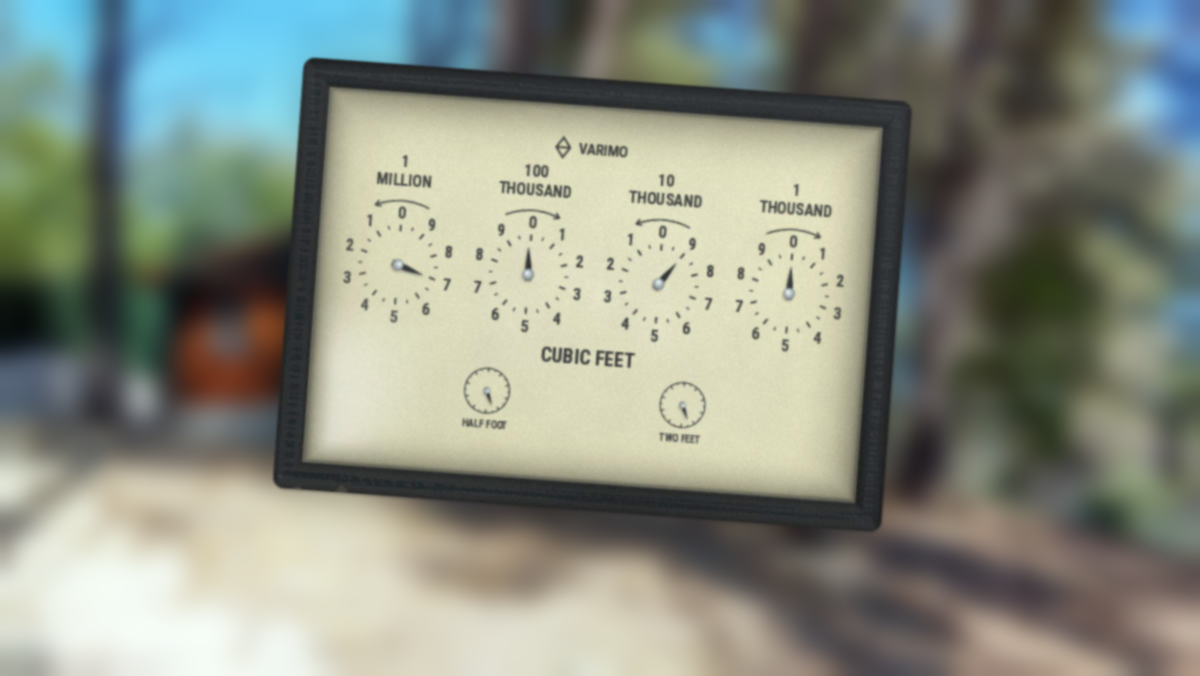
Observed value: ft³ 699000
